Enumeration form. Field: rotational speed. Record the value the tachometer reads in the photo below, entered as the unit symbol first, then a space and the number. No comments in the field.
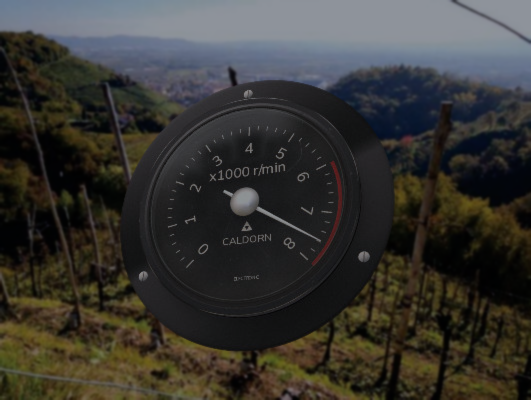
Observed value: rpm 7600
